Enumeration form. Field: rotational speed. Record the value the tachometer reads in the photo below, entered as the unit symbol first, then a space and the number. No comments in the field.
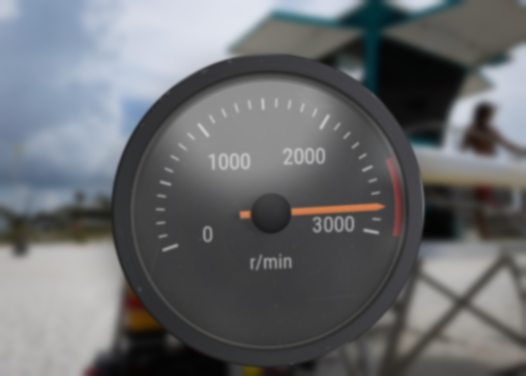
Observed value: rpm 2800
